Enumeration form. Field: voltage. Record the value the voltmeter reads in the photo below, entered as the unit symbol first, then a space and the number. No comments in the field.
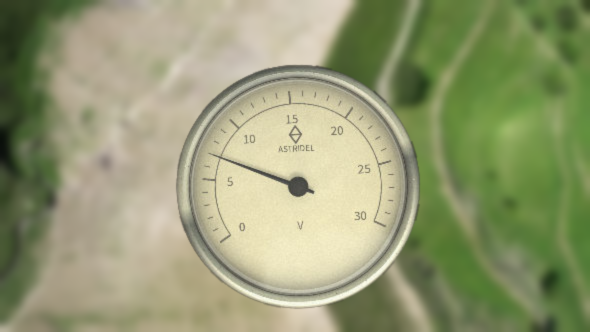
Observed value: V 7
